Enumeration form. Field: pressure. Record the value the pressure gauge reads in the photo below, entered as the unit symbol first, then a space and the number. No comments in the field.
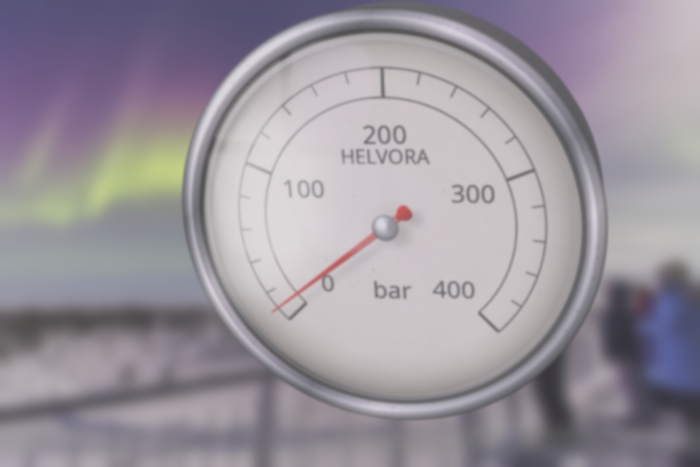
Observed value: bar 10
